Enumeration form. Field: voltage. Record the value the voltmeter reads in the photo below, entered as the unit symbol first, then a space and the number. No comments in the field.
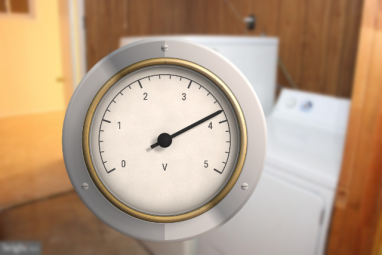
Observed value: V 3.8
